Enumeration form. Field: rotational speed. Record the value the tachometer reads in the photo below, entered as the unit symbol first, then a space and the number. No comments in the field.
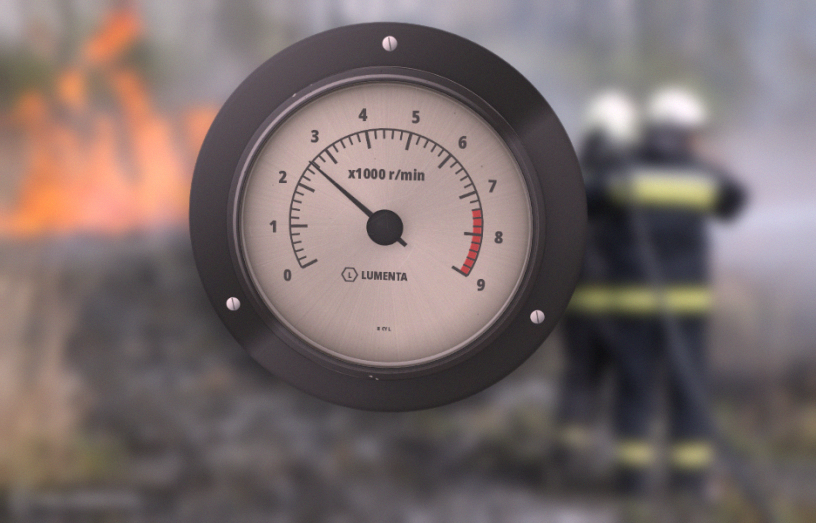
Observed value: rpm 2600
